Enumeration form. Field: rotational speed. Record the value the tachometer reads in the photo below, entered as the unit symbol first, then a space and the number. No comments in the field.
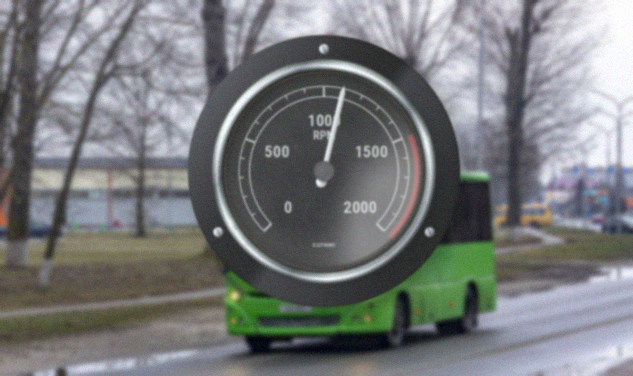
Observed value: rpm 1100
